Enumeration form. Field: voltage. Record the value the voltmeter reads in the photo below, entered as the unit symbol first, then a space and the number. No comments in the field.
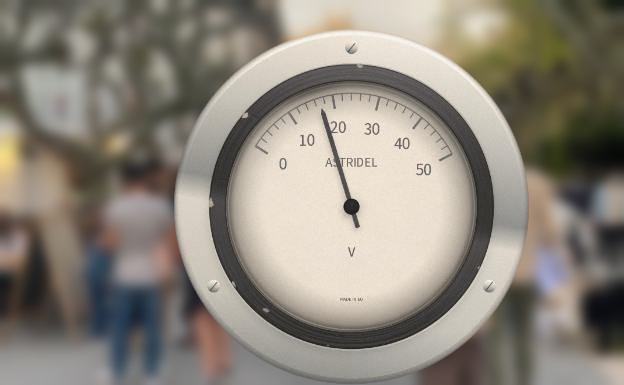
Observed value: V 17
